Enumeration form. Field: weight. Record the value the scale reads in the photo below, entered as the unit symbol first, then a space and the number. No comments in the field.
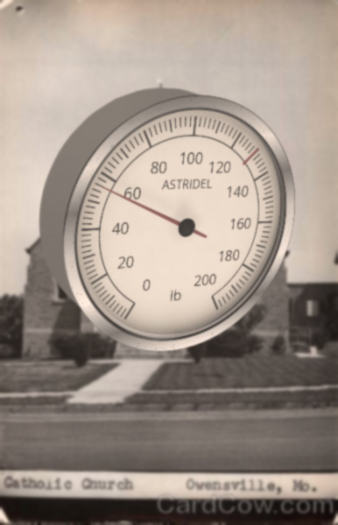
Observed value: lb 56
